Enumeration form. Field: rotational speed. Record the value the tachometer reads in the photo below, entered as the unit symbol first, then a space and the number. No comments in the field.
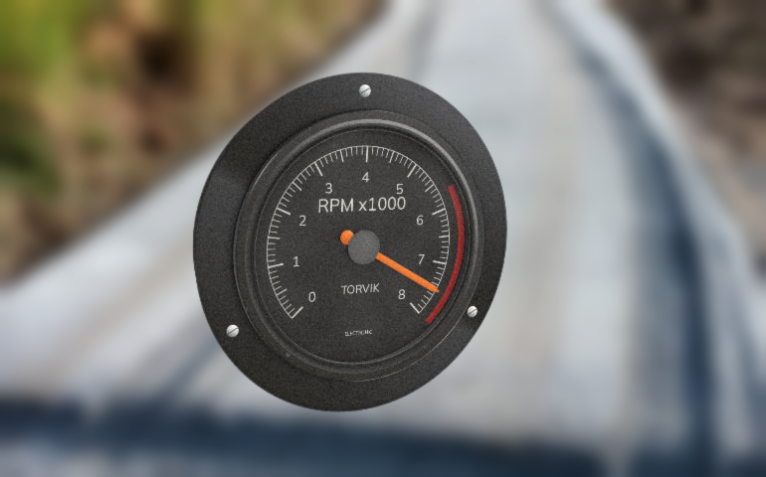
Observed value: rpm 7500
